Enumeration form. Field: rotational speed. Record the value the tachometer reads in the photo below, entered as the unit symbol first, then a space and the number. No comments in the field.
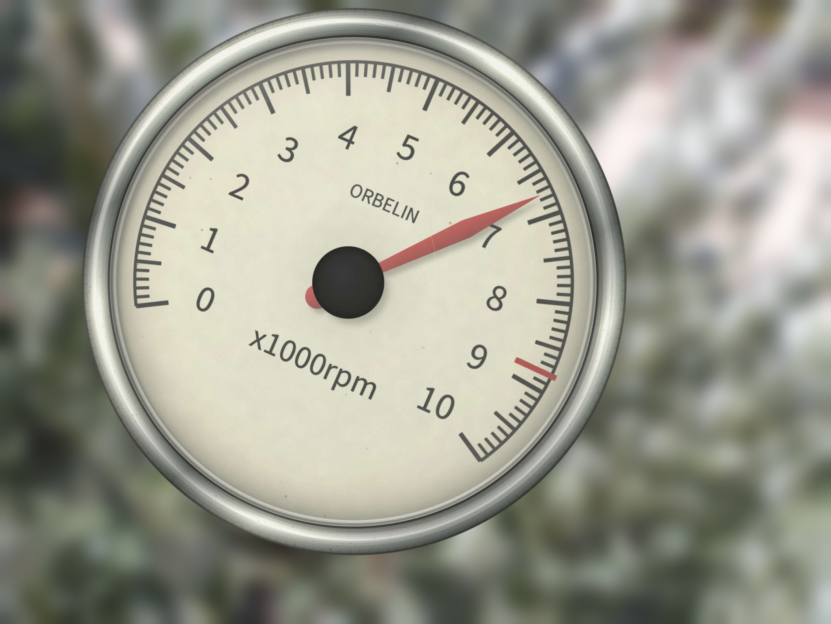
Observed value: rpm 6750
